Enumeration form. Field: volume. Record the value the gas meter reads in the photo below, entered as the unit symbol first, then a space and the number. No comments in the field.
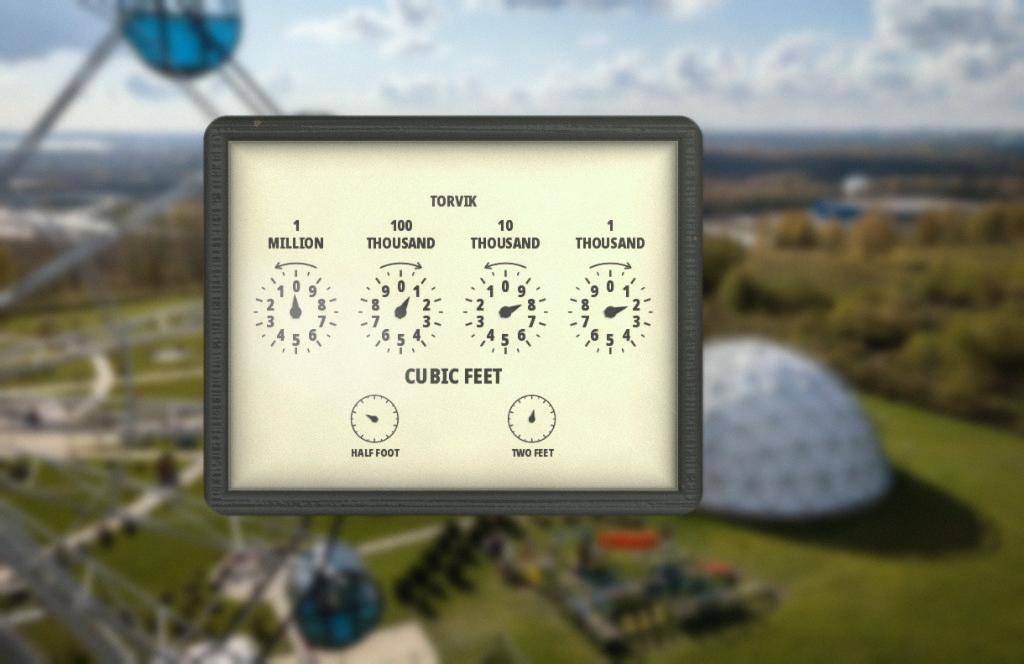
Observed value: ft³ 8200
